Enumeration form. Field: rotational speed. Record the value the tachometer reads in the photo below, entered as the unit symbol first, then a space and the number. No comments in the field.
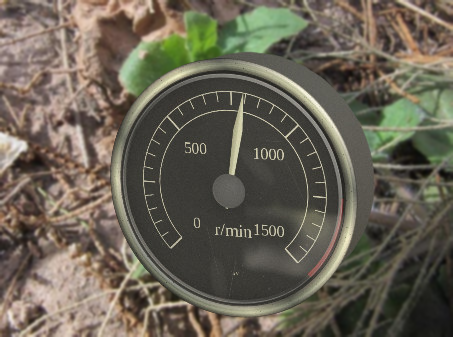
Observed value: rpm 800
